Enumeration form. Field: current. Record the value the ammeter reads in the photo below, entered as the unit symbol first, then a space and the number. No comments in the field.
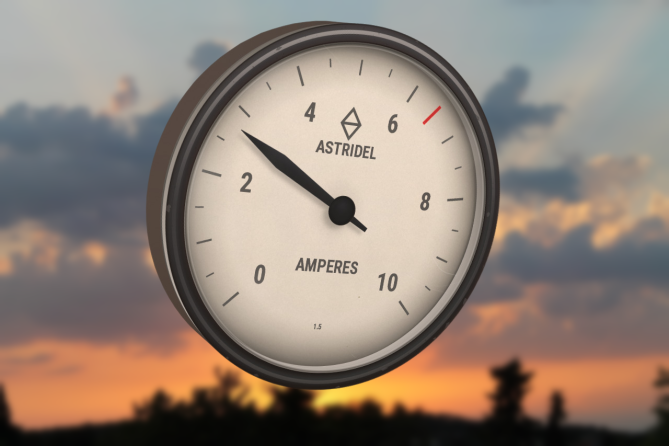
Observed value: A 2.75
